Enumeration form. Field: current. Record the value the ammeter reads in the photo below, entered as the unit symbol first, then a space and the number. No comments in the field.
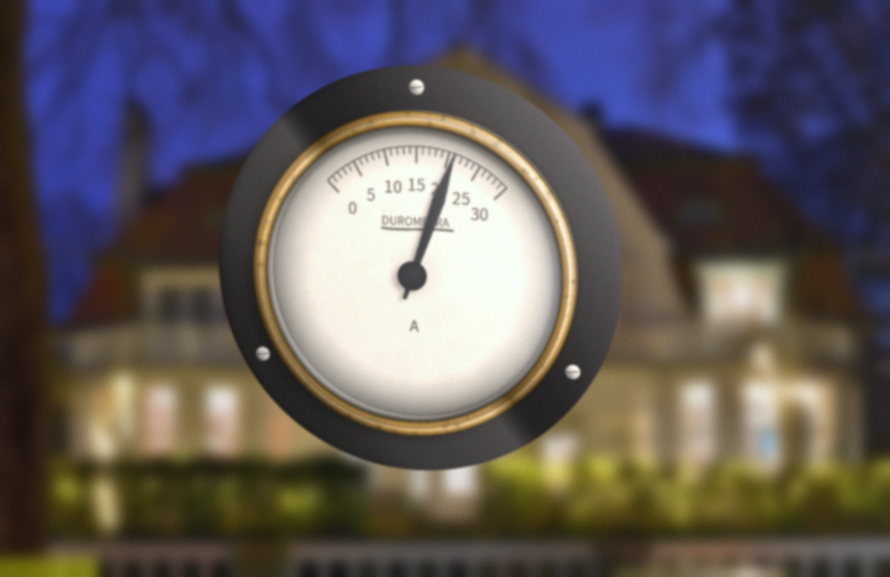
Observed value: A 21
